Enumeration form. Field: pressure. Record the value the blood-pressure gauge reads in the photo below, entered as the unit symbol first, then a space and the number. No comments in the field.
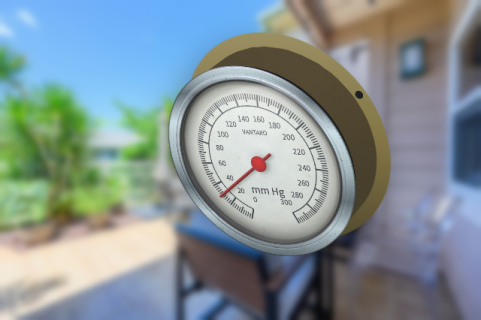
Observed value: mmHg 30
